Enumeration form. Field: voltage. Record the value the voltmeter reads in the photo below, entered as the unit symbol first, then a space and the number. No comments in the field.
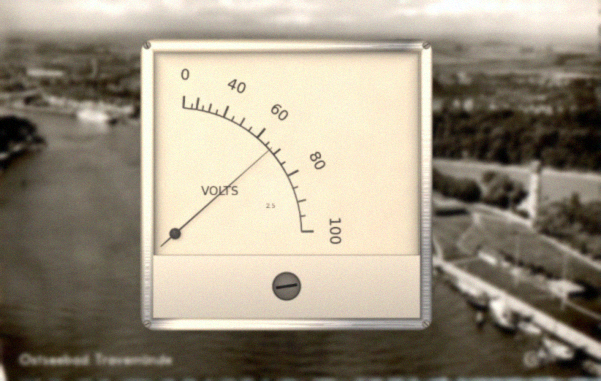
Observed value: V 67.5
